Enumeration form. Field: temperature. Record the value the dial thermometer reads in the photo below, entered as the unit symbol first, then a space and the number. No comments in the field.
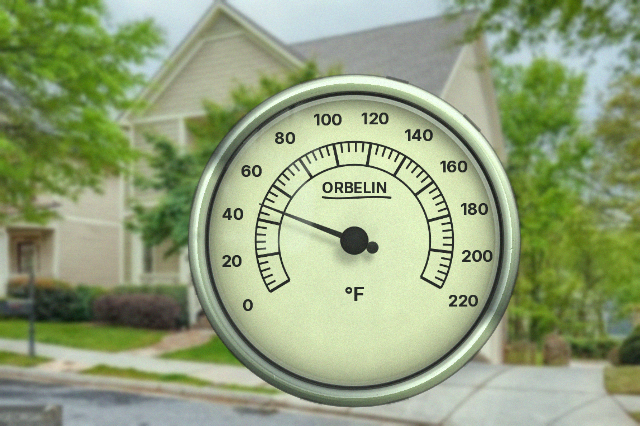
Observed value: °F 48
